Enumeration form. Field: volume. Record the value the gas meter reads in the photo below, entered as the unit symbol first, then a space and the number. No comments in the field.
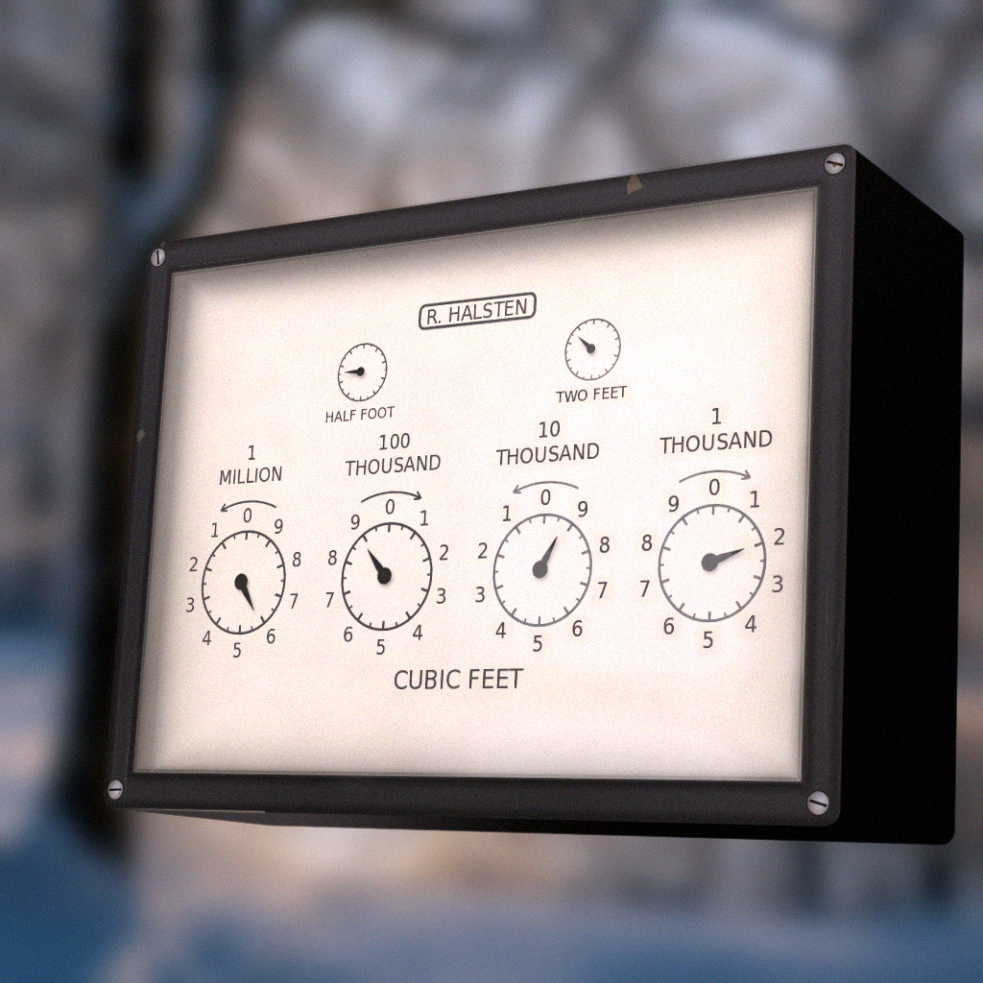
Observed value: ft³ 589200
